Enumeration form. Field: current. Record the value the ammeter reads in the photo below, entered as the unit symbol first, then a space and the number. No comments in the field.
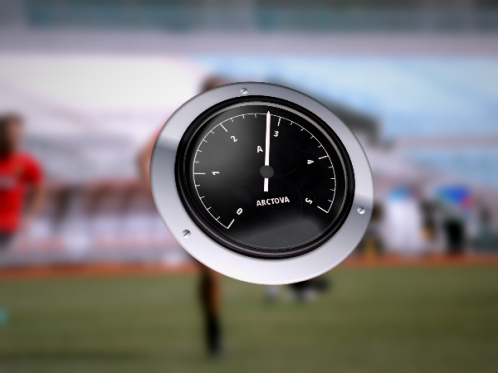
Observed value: A 2.8
